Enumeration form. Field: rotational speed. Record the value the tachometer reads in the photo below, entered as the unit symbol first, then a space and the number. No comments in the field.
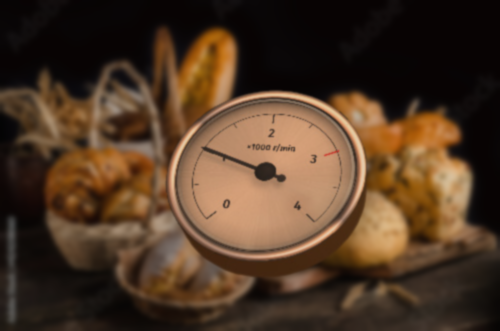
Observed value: rpm 1000
